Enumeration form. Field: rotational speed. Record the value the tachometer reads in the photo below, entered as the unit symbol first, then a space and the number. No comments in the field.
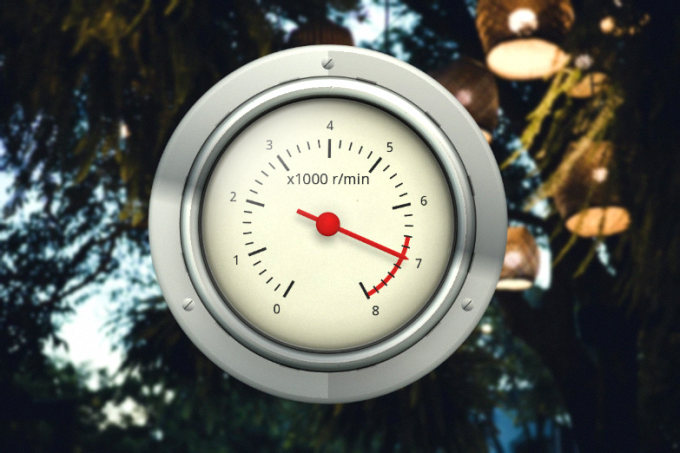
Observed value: rpm 7000
